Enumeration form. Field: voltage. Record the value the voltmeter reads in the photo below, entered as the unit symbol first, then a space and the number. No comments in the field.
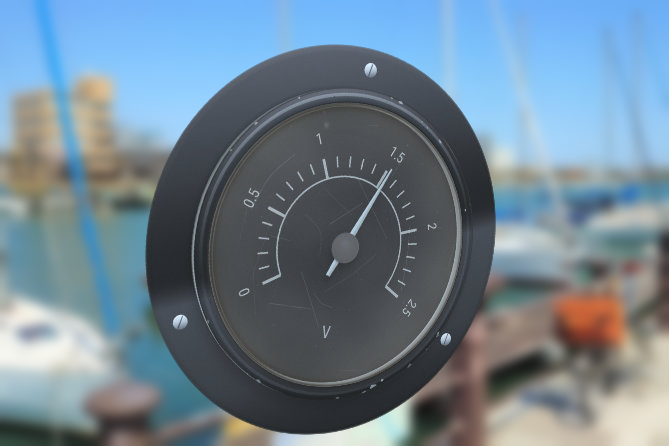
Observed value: V 1.5
